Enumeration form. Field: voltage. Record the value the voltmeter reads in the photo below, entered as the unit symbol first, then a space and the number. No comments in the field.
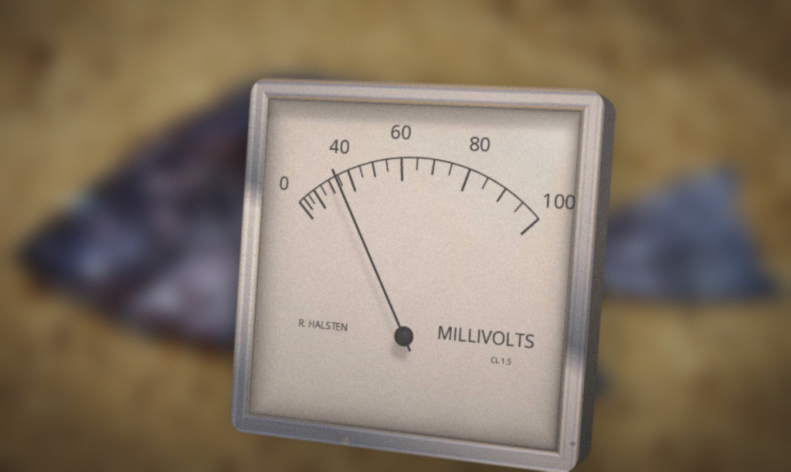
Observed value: mV 35
